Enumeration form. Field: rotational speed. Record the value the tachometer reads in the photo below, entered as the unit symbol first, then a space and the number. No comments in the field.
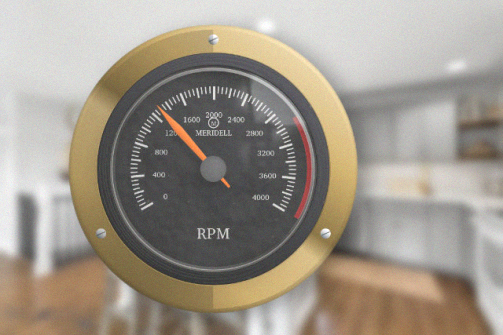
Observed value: rpm 1300
